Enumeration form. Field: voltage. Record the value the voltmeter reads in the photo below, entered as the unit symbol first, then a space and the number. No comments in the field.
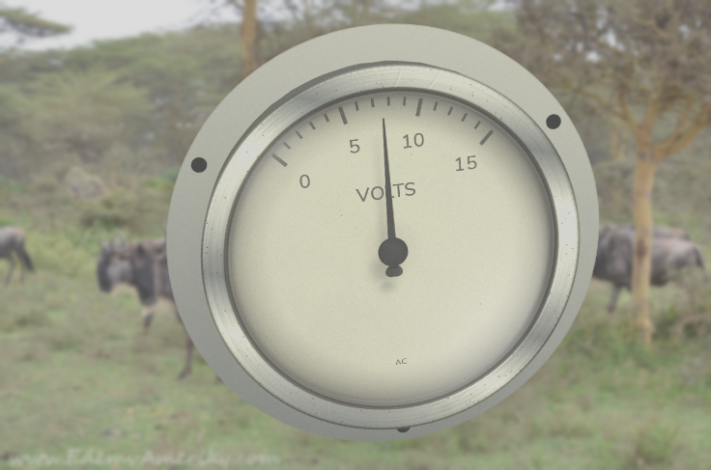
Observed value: V 7.5
